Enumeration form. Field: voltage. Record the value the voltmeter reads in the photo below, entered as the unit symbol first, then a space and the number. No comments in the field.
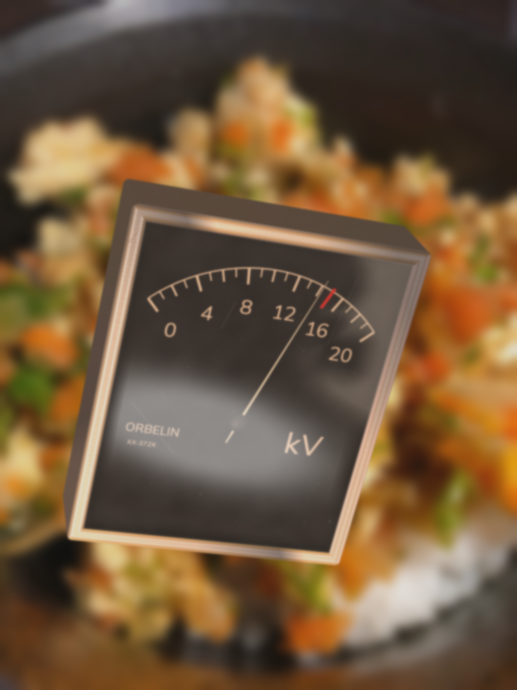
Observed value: kV 14
